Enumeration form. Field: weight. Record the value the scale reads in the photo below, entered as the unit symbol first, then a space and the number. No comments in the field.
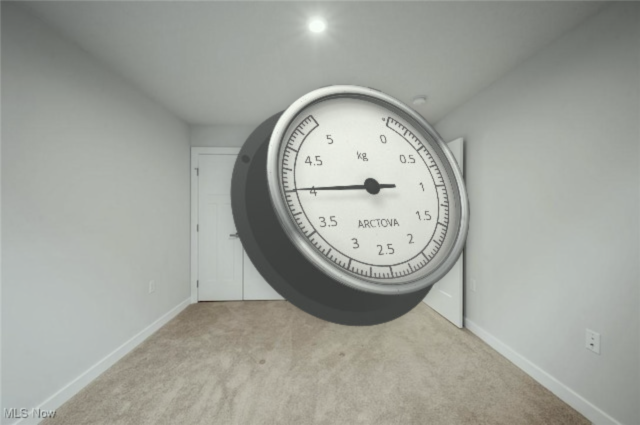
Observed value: kg 4
